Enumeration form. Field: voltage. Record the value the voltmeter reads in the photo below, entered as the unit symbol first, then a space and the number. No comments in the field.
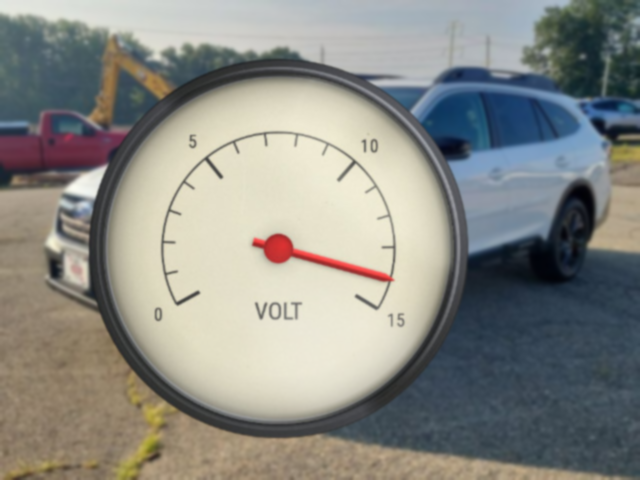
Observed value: V 14
